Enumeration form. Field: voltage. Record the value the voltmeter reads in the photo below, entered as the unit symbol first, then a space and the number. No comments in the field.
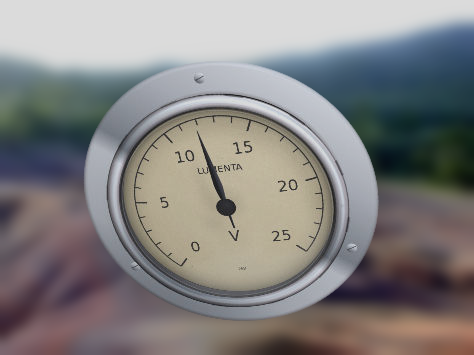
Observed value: V 12
